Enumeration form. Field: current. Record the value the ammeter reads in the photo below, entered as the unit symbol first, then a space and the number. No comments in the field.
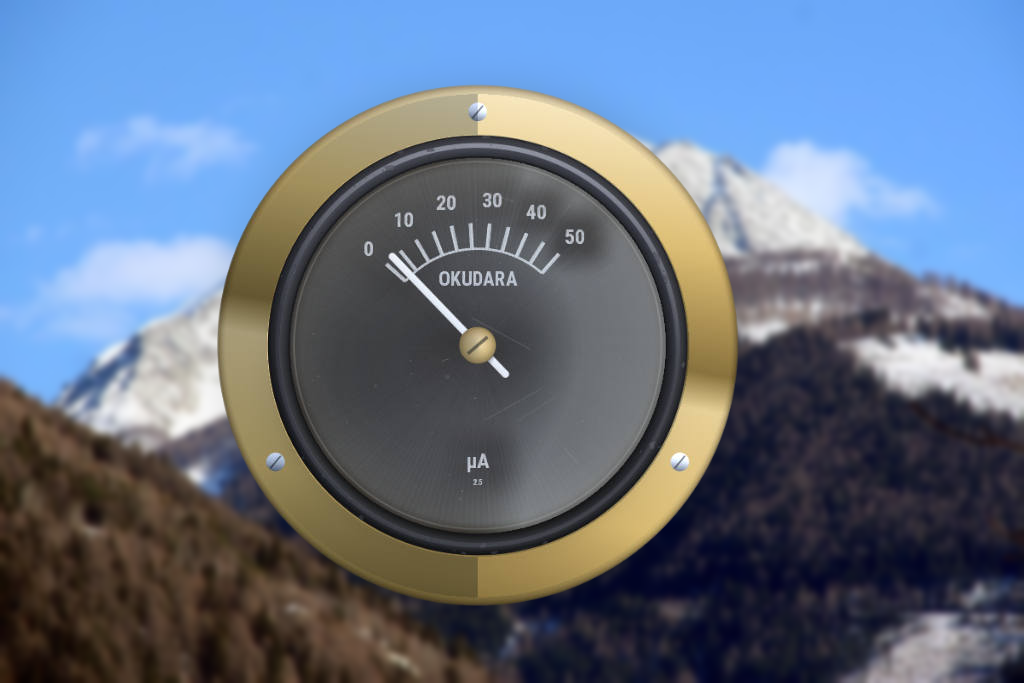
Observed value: µA 2.5
